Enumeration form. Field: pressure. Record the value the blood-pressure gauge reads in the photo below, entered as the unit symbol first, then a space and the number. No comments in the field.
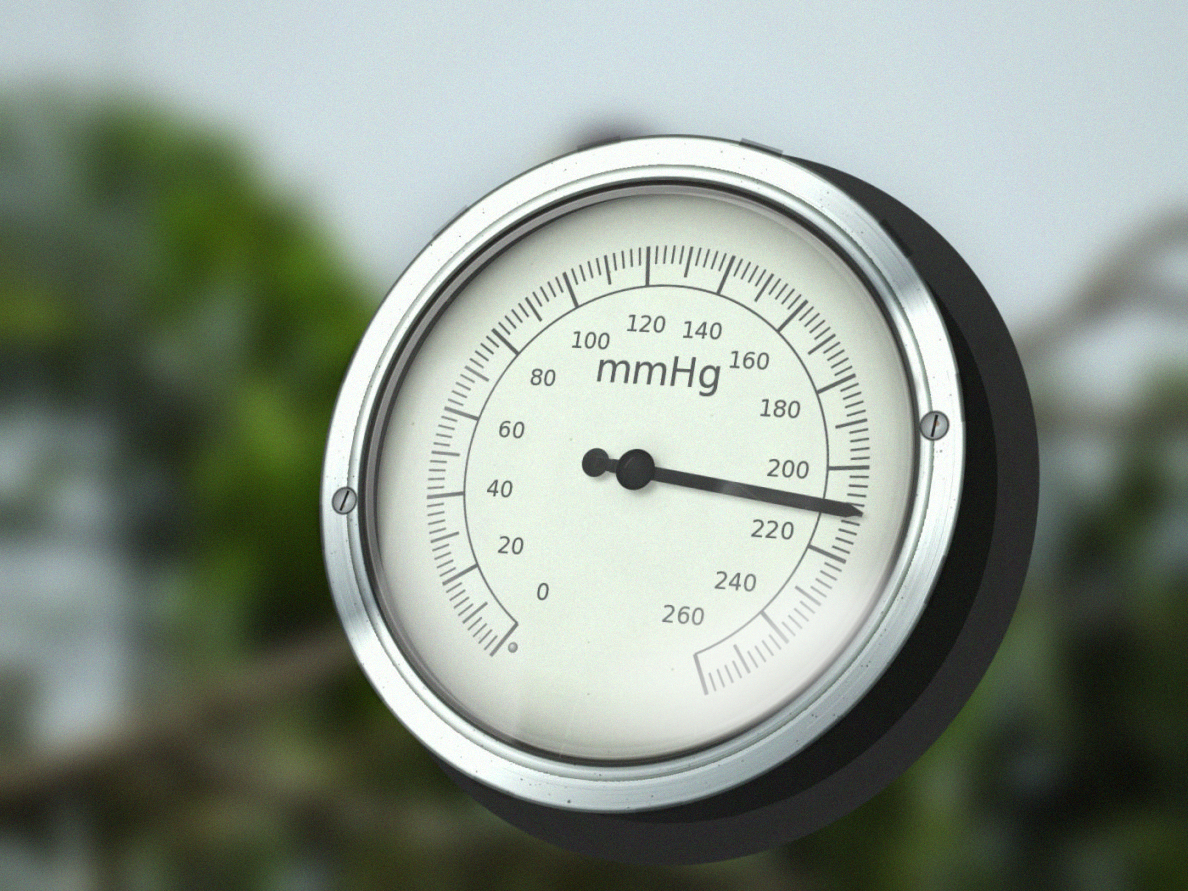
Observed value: mmHg 210
